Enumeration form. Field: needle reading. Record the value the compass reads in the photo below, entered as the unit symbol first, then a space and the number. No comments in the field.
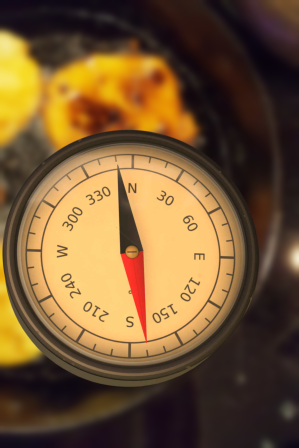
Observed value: ° 170
